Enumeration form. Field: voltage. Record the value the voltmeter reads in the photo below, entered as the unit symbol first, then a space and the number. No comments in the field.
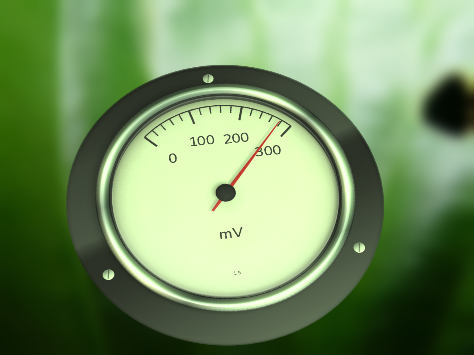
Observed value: mV 280
